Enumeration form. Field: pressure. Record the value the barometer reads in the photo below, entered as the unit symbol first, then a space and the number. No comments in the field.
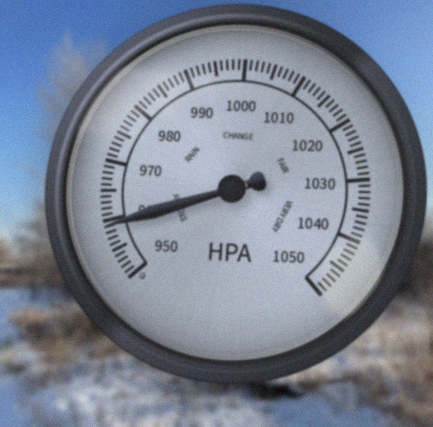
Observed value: hPa 959
